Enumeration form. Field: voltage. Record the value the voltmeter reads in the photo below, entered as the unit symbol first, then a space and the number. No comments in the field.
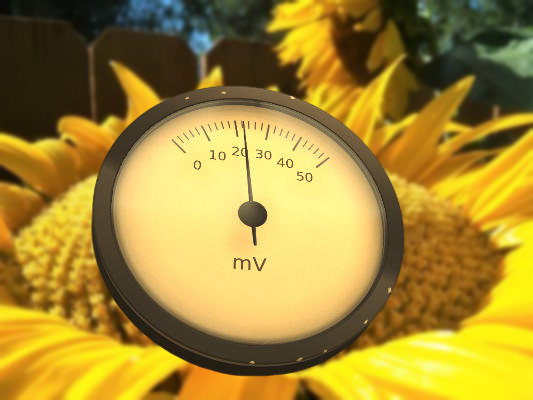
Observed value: mV 22
